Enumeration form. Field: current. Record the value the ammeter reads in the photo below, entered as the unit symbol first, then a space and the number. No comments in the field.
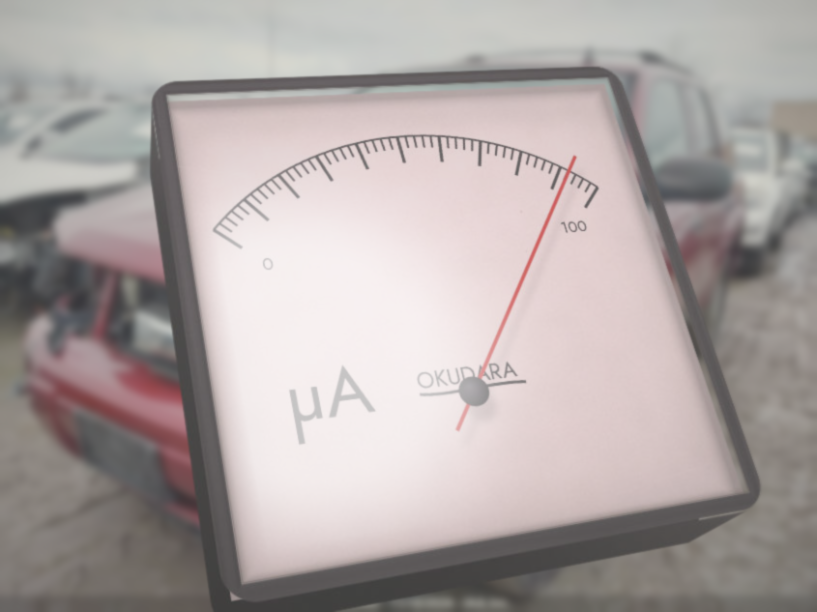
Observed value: µA 92
